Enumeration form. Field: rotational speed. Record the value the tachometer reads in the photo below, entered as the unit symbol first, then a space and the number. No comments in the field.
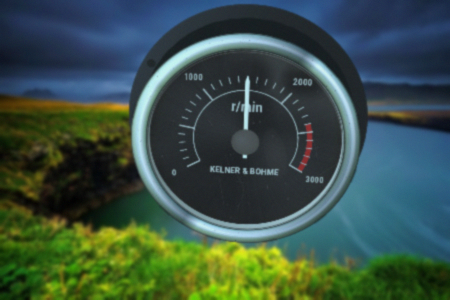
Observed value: rpm 1500
